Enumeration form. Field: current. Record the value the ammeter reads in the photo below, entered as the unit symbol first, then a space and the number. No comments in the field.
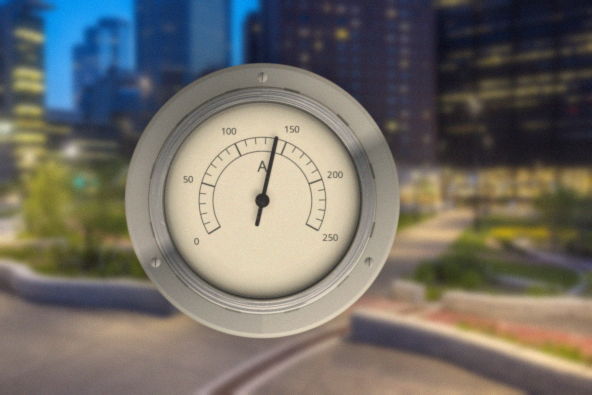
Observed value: A 140
